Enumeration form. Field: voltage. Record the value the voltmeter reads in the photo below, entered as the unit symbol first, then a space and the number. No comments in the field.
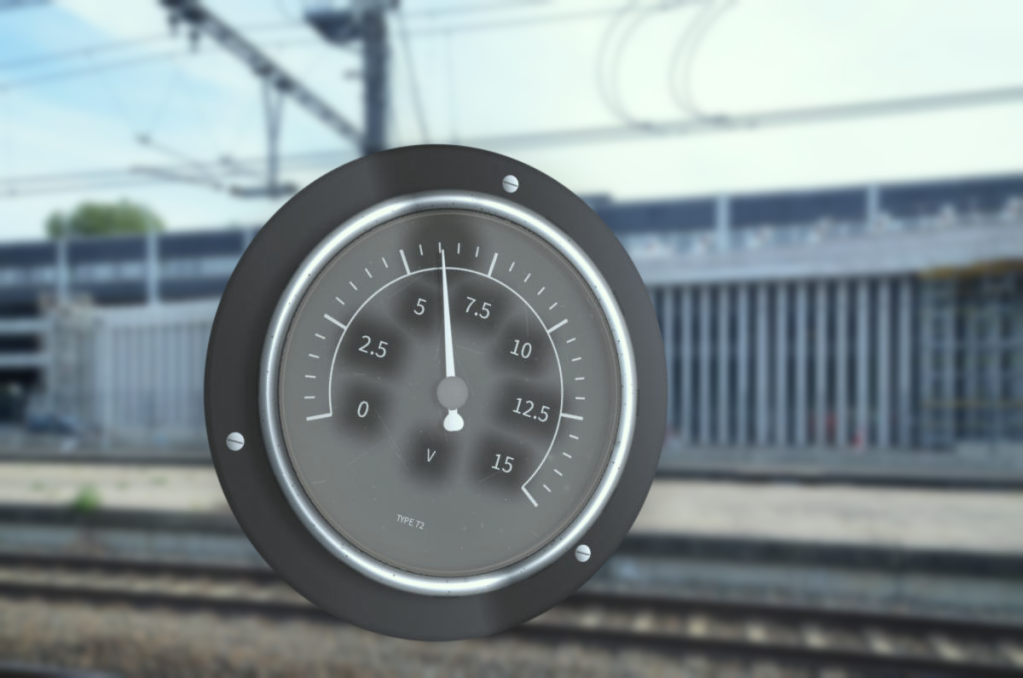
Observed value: V 6
